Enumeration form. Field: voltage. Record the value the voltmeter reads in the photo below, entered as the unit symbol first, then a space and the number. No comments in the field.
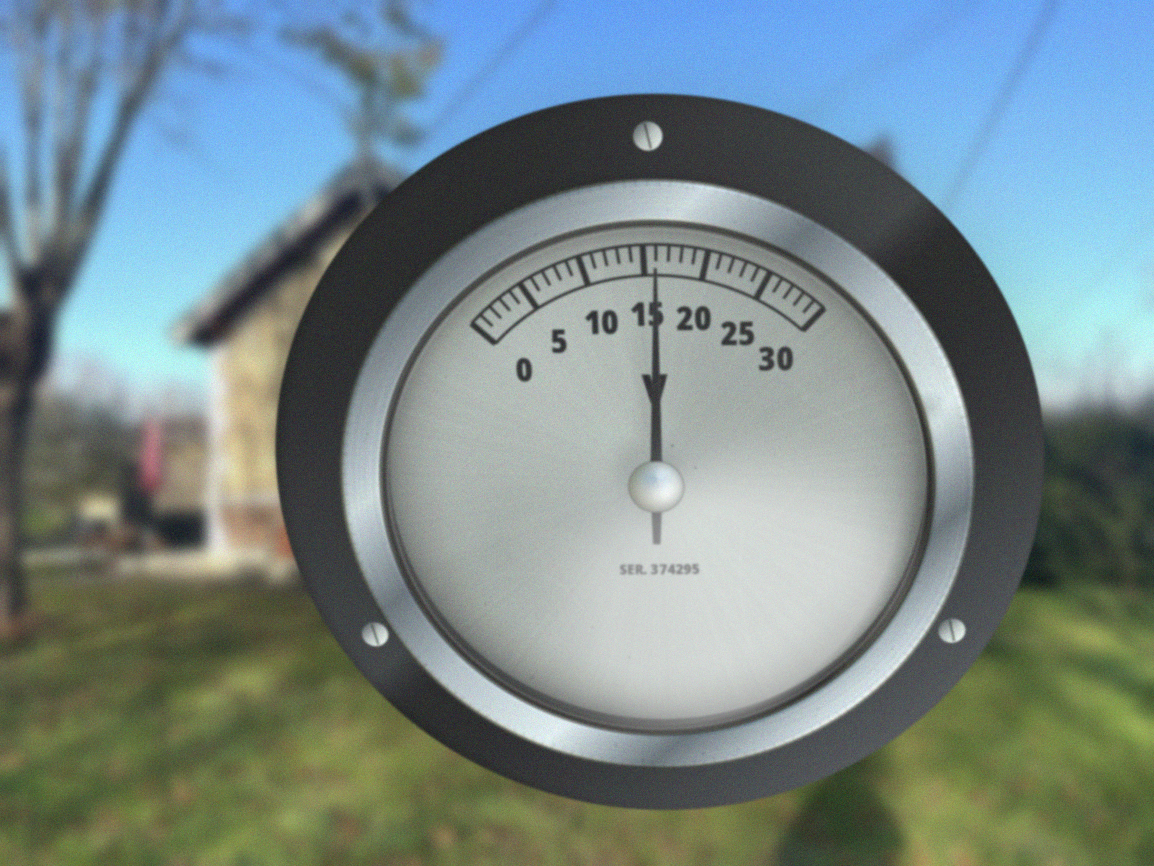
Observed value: V 16
